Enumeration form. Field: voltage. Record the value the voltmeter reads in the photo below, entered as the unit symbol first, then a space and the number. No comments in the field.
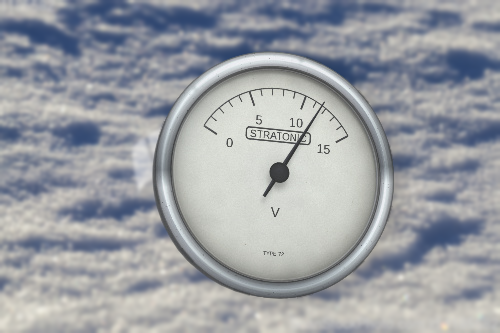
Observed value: V 11.5
